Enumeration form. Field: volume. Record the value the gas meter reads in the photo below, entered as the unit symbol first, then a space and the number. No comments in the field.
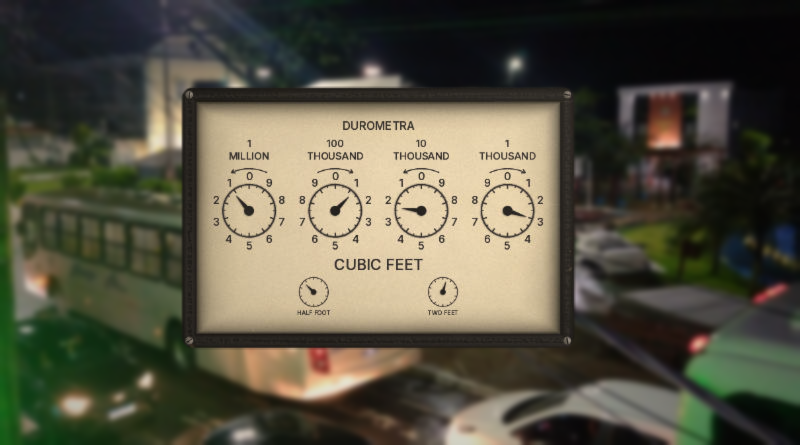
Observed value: ft³ 112300
